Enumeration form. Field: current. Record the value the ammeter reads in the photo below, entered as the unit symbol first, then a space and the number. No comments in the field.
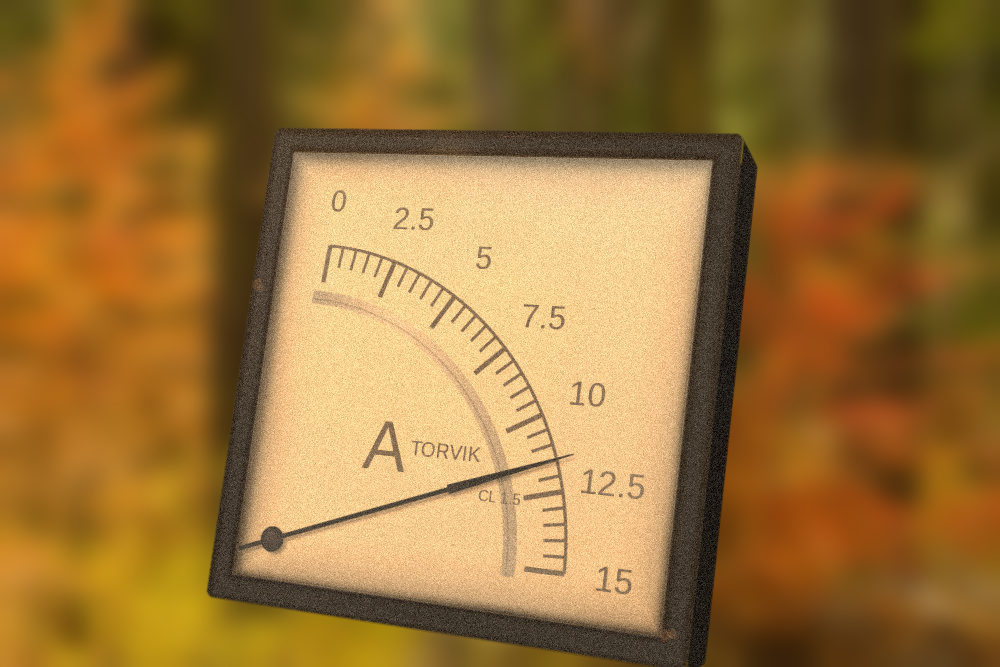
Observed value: A 11.5
